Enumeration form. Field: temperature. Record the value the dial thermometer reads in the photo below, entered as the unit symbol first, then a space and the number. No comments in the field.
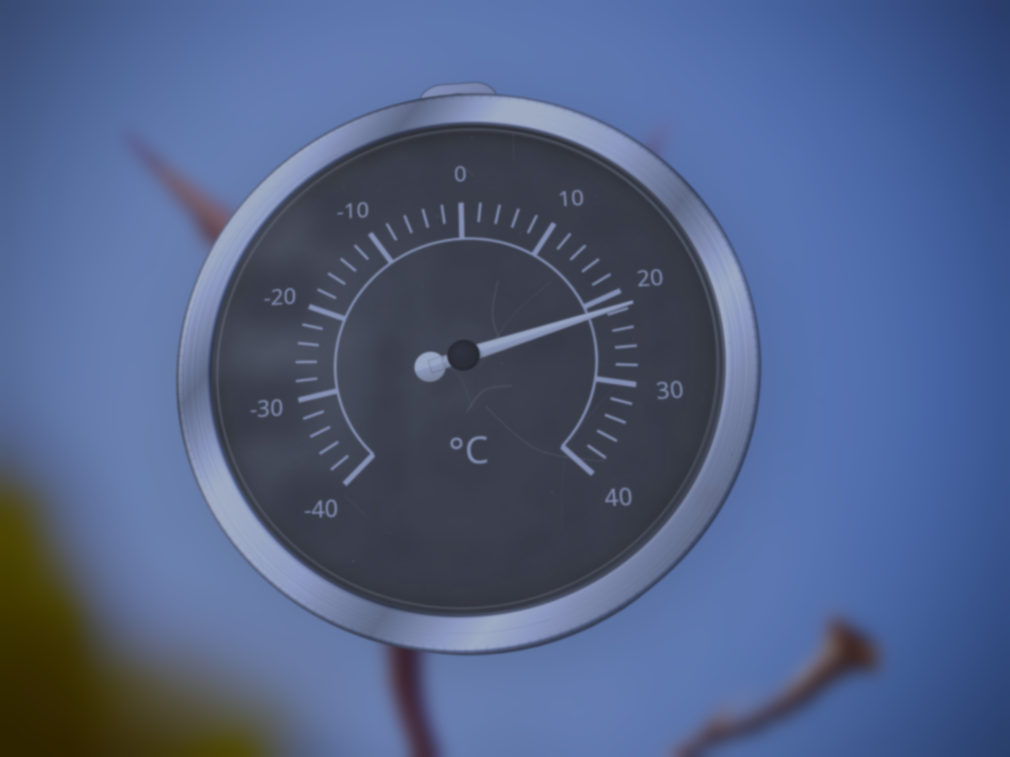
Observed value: °C 22
